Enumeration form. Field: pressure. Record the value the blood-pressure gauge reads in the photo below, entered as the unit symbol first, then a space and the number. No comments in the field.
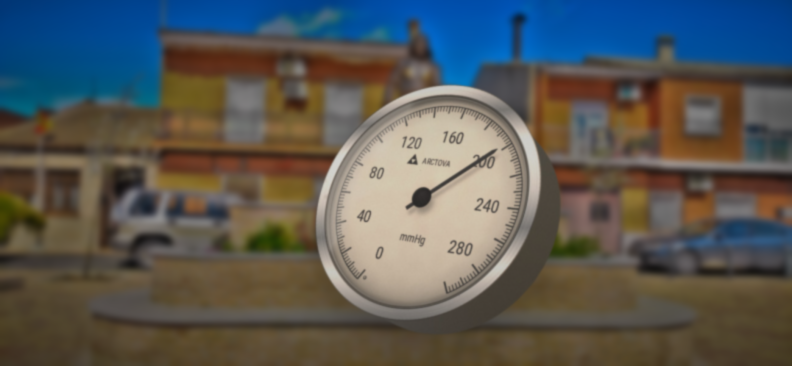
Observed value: mmHg 200
